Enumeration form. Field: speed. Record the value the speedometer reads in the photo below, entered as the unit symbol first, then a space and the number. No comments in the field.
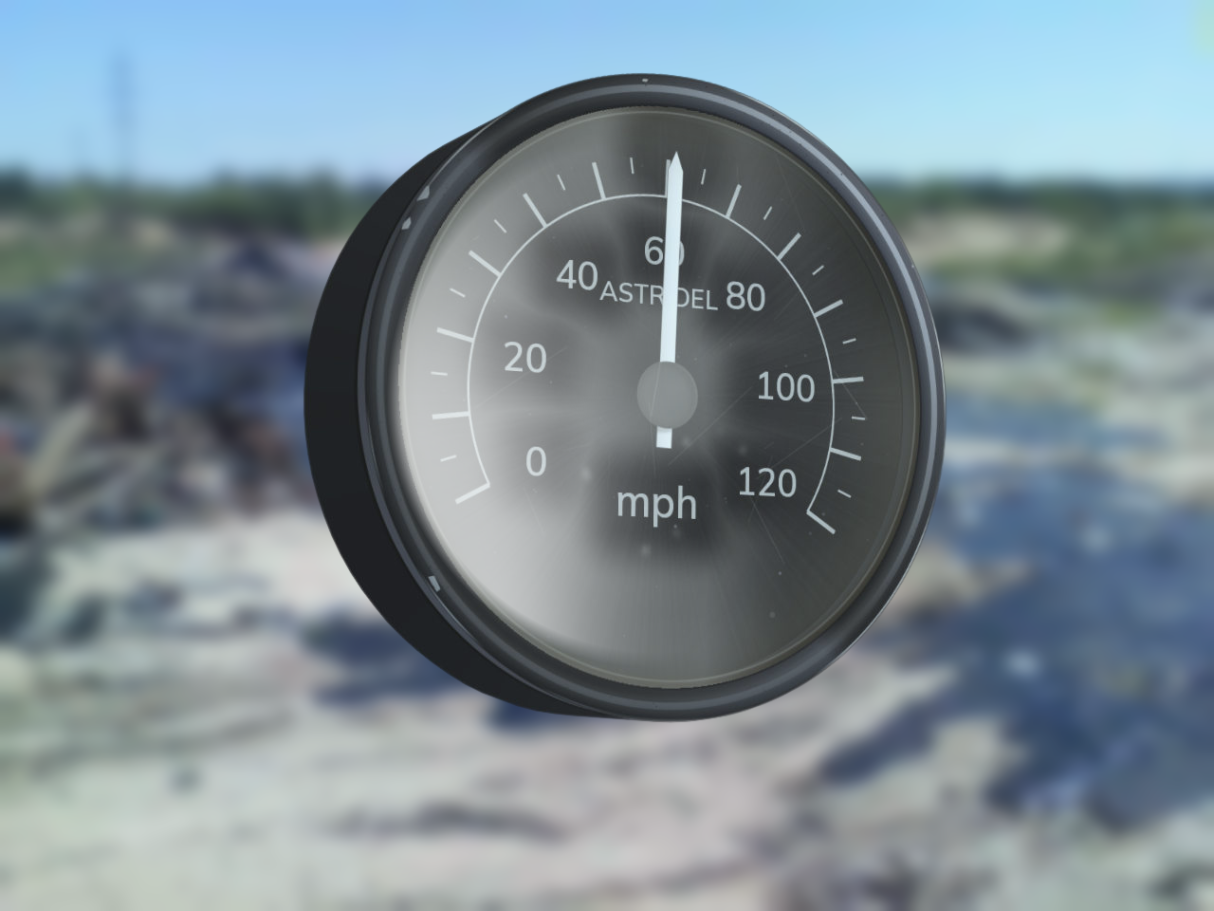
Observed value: mph 60
